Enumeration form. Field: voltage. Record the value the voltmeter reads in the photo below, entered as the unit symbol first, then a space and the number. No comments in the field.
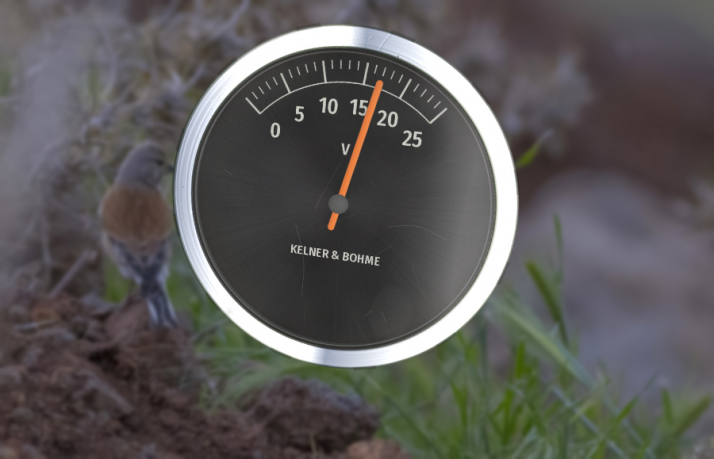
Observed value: V 17
